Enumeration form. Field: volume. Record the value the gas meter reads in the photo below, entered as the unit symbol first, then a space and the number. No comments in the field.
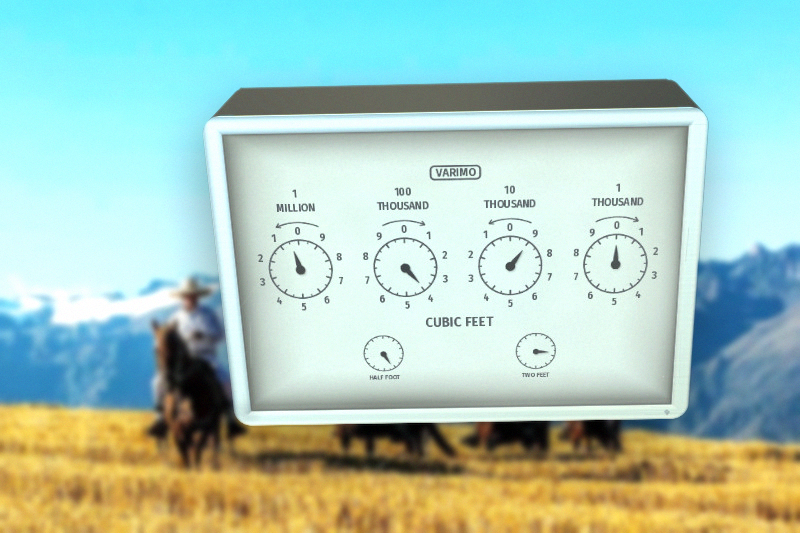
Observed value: ft³ 39000
